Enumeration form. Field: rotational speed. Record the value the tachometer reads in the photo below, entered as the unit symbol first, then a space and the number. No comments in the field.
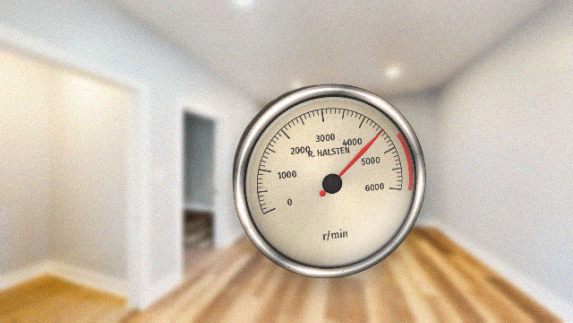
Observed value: rpm 4500
